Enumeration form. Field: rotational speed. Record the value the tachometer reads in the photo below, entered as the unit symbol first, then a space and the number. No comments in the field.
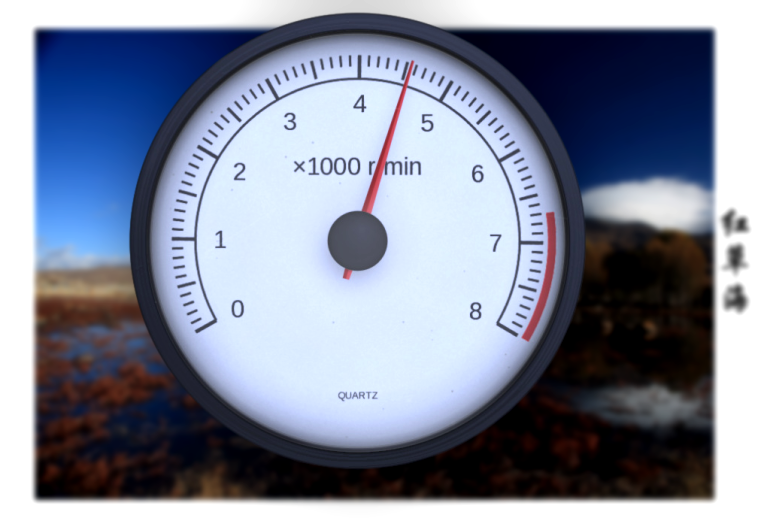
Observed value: rpm 4550
